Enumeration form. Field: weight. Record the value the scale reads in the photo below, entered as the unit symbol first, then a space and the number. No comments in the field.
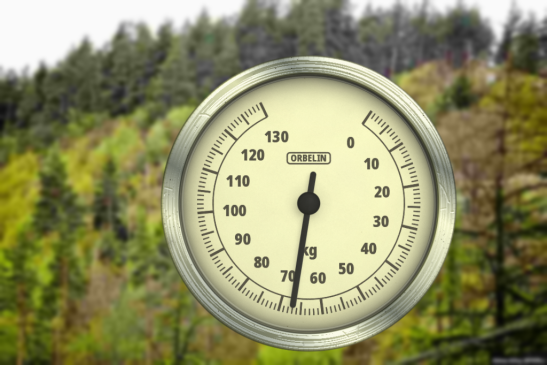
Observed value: kg 67
